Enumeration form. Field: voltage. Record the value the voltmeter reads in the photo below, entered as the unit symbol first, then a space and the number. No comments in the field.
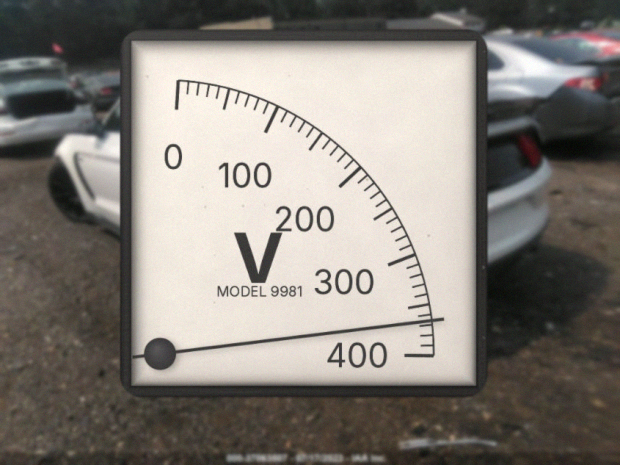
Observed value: V 365
